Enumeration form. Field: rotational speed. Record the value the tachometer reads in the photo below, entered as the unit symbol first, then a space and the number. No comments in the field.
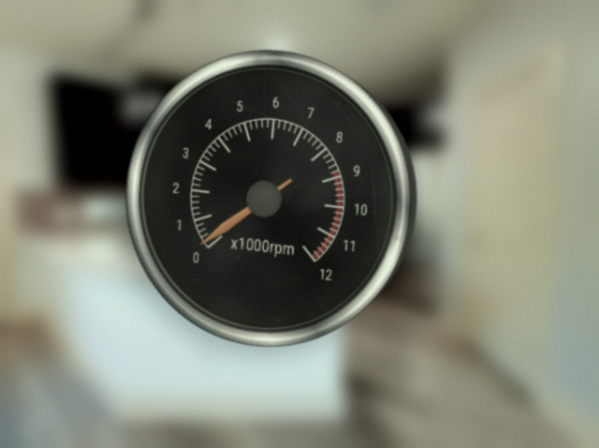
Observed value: rpm 200
